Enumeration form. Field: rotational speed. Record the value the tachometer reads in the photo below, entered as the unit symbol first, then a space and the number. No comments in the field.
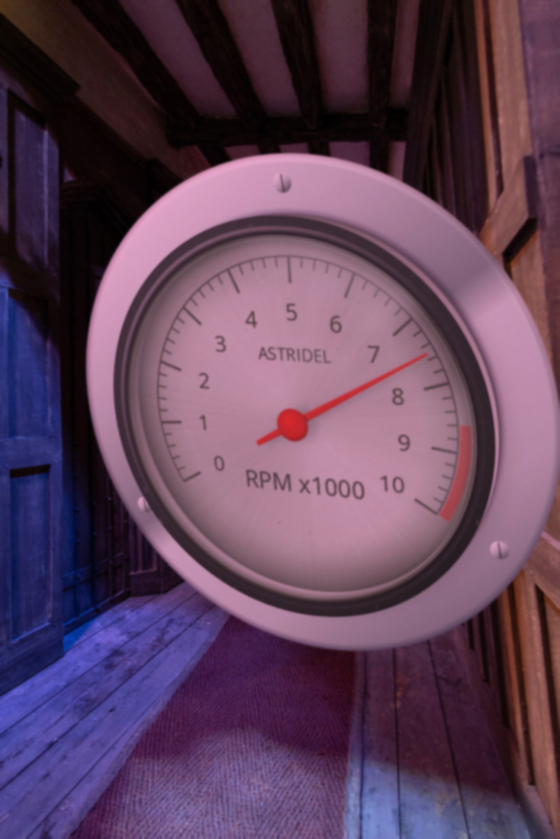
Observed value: rpm 7500
